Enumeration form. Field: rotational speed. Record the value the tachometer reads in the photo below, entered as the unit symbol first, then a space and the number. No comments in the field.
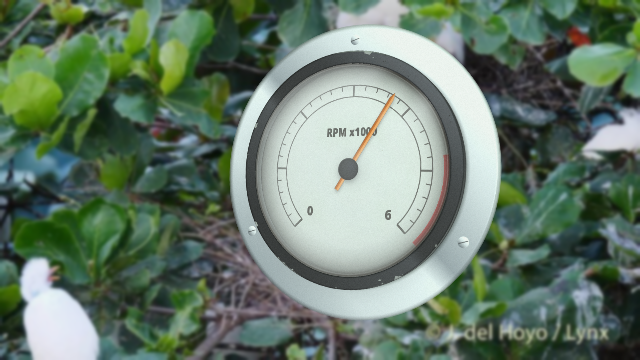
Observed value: rpm 3700
